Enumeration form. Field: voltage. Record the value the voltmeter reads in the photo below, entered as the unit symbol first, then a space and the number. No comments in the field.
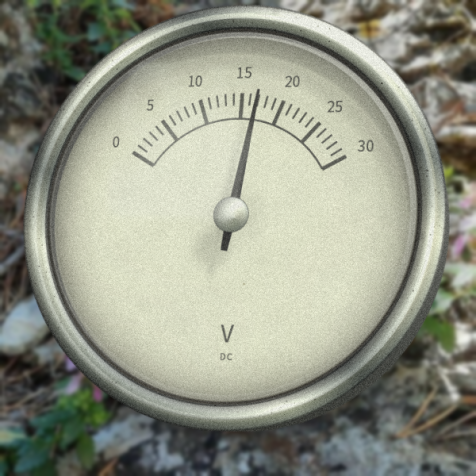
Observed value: V 17
